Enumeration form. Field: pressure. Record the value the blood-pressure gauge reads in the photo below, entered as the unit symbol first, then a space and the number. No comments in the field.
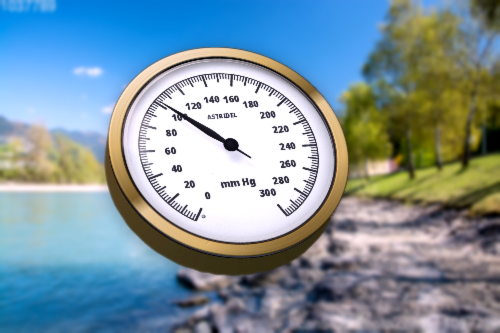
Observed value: mmHg 100
